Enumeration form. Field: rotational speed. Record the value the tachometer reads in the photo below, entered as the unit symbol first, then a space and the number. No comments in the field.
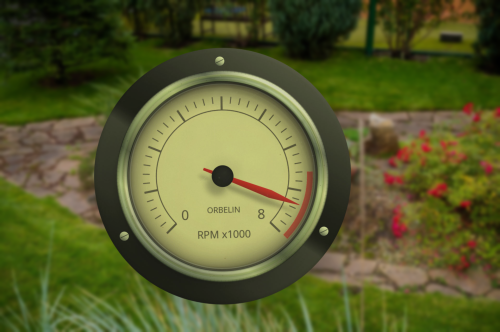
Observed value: rpm 7300
